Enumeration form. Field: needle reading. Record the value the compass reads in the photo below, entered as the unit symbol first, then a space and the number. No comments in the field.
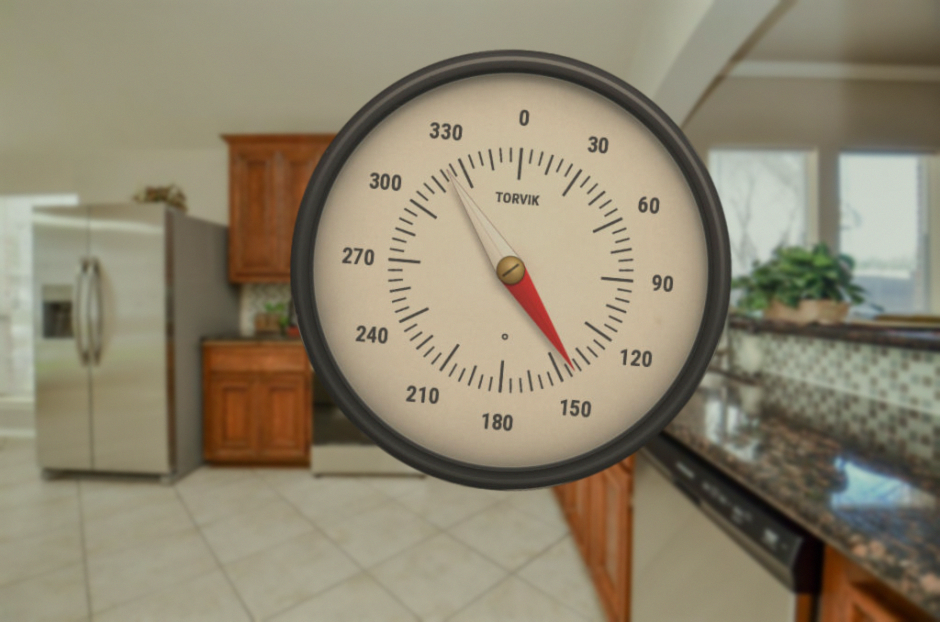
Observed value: ° 142.5
